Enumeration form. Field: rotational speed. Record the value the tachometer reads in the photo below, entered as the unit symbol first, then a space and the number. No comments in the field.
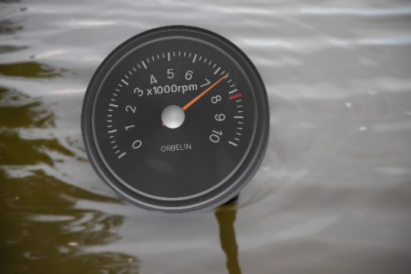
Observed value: rpm 7400
